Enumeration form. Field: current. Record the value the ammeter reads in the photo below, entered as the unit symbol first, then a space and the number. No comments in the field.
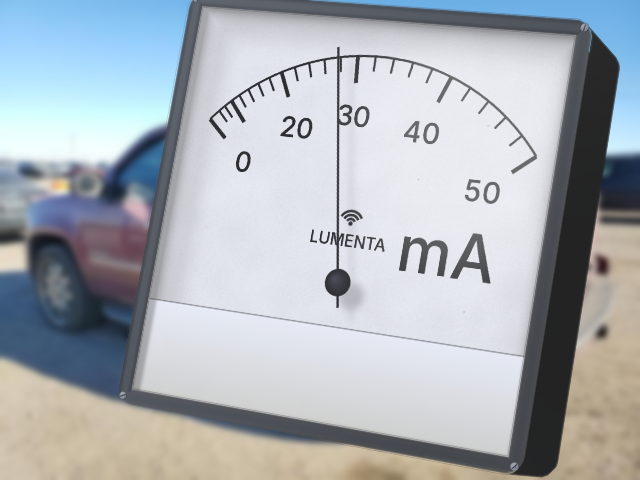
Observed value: mA 28
